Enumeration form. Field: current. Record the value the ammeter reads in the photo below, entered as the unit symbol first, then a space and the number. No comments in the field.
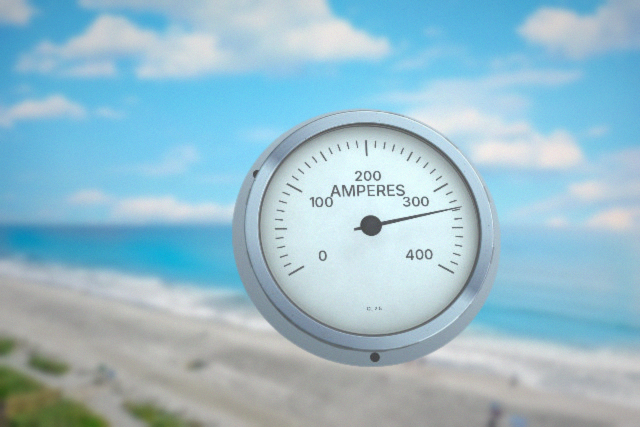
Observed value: A 330
